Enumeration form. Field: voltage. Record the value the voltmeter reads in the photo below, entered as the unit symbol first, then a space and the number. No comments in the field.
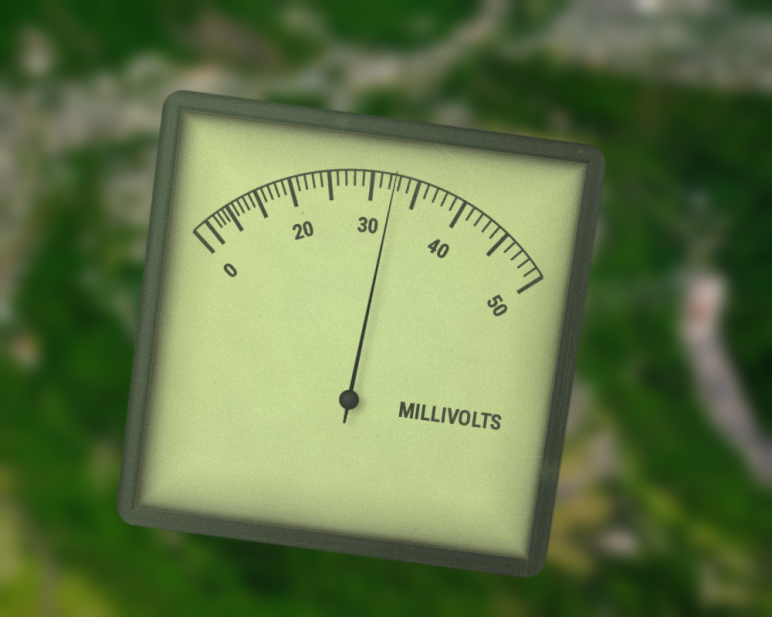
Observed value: mV 32.5
